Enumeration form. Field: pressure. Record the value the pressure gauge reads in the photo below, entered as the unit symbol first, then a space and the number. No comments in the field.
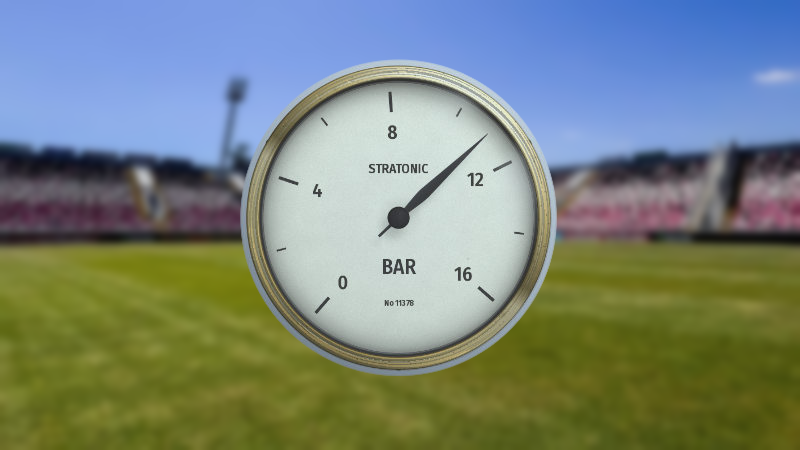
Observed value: bar 11
